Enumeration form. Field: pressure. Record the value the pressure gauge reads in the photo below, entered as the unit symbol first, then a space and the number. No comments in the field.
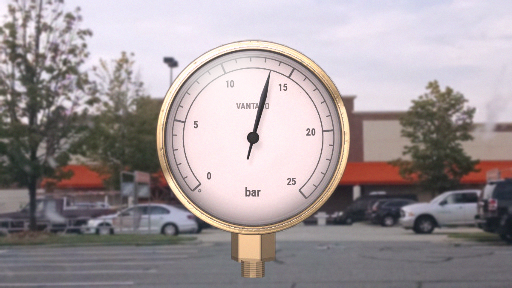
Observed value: bar 13.5
